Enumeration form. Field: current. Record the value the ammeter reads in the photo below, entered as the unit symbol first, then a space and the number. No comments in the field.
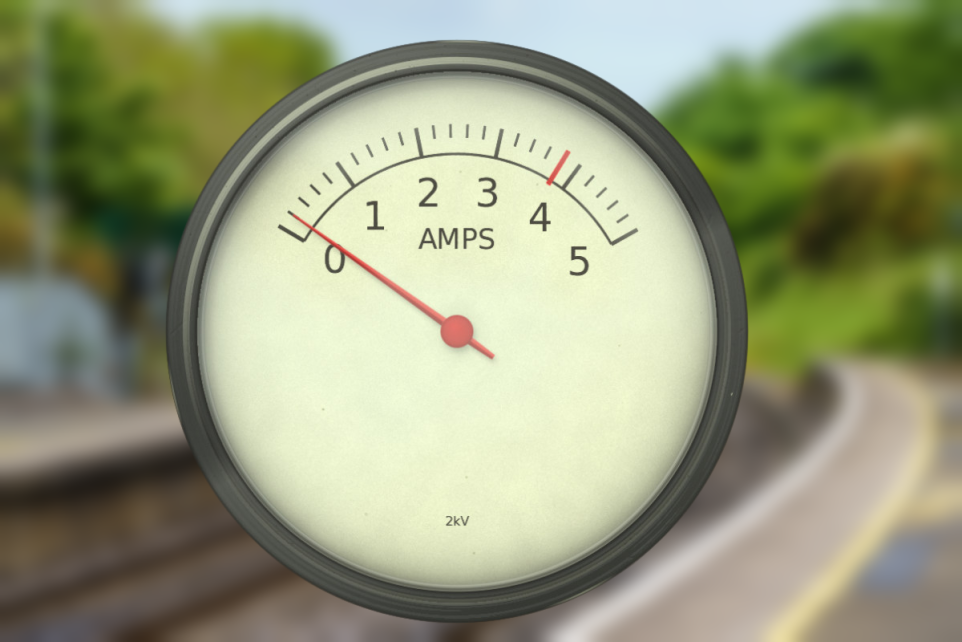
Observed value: A 0.2
